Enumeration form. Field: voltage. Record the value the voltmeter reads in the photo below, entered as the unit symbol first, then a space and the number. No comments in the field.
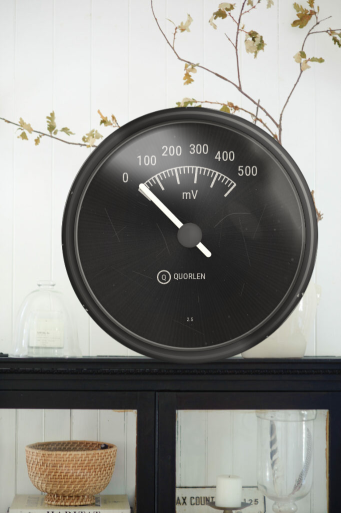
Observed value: mV 20
